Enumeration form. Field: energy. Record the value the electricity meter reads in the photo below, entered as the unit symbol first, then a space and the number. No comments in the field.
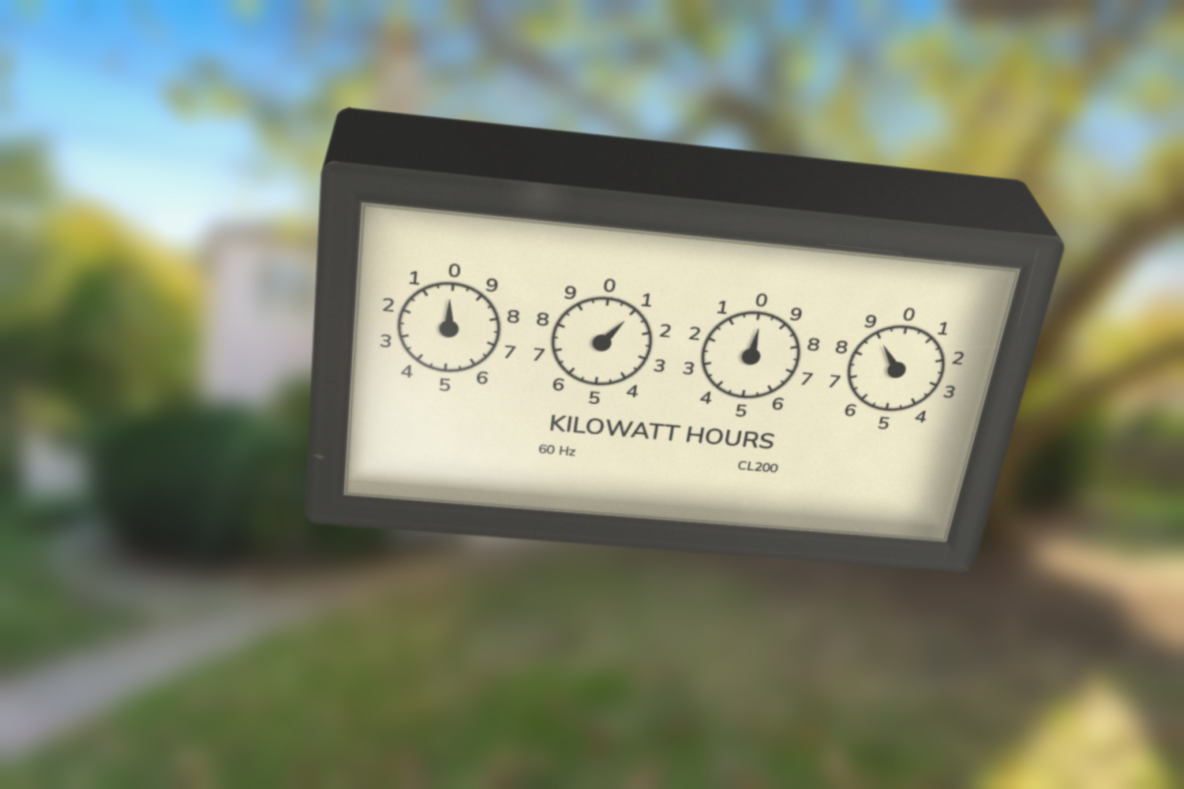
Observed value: kWh 99
